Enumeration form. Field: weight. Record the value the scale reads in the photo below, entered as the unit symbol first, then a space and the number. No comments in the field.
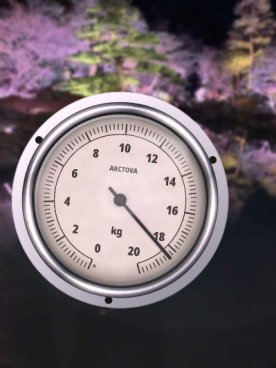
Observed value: kg 18.4
